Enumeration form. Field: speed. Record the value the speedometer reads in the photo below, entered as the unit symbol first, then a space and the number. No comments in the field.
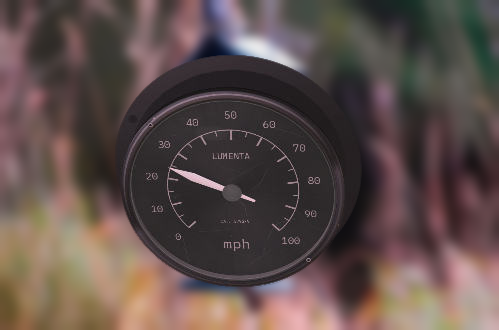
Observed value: mph 25
